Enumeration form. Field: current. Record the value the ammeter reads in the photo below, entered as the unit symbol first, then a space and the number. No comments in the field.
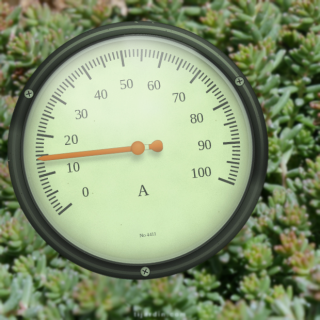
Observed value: A 14
